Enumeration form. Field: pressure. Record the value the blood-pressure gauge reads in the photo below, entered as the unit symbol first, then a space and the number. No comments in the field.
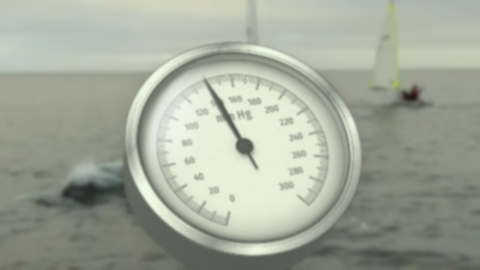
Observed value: mmHg 140
